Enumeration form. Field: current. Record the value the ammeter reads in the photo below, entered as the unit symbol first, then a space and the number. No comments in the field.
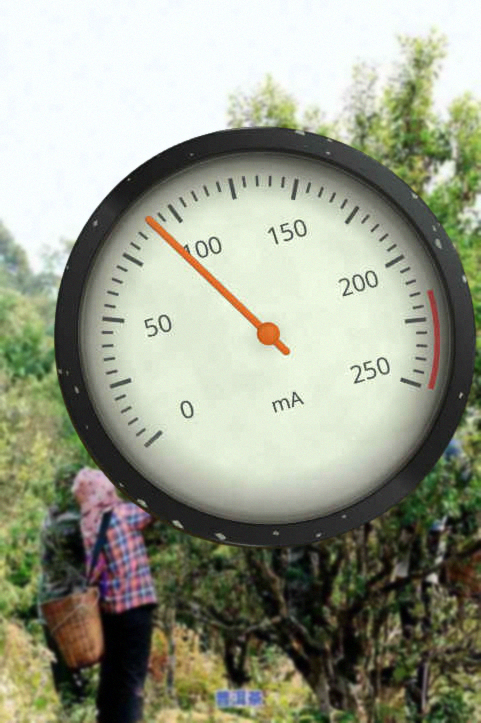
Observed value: mA 90
